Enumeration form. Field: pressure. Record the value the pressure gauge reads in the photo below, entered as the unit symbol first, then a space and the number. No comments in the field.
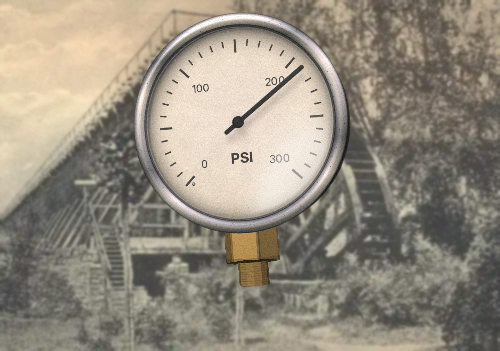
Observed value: psi 210
